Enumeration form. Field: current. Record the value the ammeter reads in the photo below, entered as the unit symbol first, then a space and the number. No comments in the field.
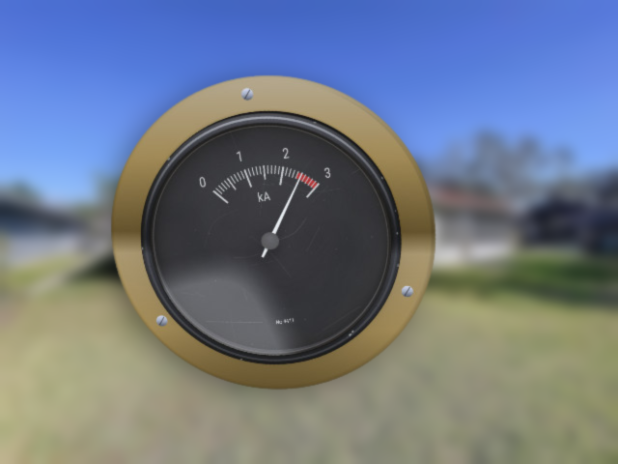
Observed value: kA 2.5
